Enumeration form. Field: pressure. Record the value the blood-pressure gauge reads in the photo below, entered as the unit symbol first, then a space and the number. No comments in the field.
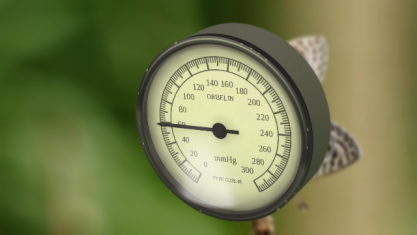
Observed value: mmHg 60
